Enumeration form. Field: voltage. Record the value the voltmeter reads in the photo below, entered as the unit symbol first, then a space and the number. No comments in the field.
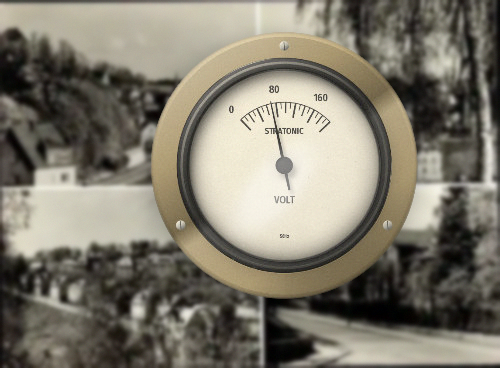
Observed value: V 70
